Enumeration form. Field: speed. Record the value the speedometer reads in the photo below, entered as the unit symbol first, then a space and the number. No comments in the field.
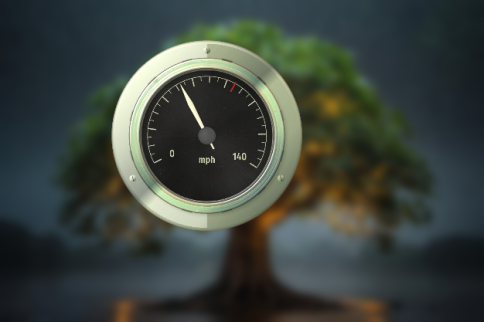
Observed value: mph 52.5
